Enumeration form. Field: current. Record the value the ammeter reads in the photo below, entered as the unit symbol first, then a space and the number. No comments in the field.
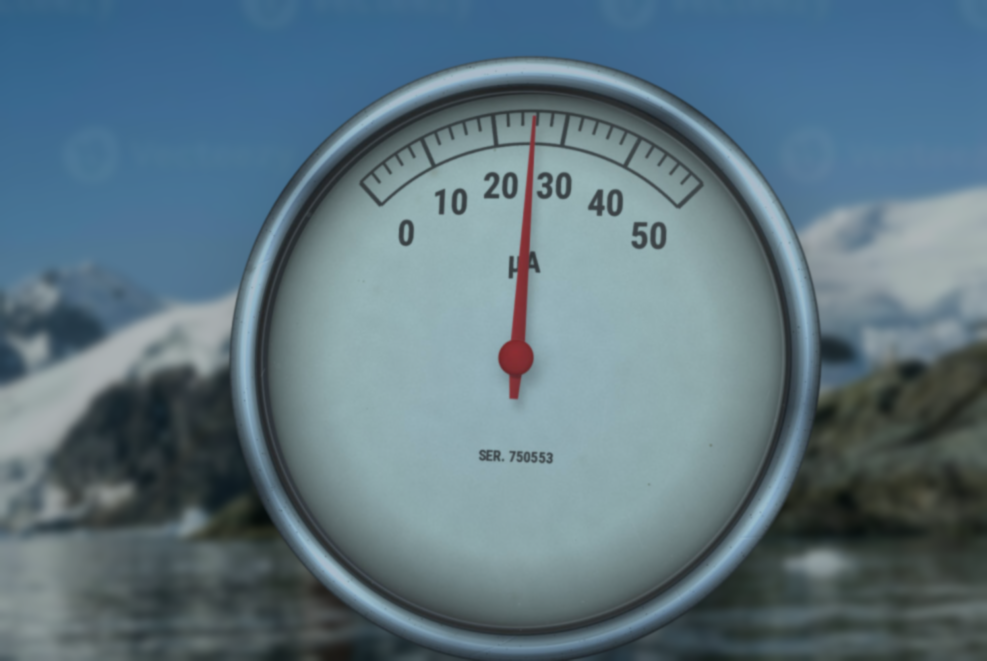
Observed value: µA 26
